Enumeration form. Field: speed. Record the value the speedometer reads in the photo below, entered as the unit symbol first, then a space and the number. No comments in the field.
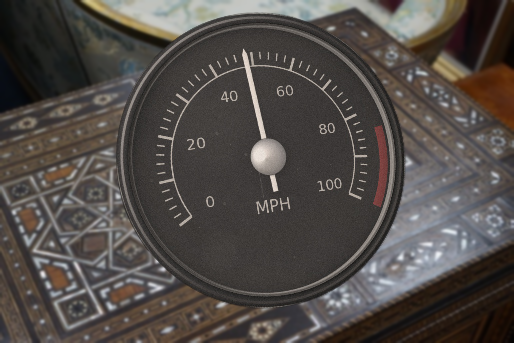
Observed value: mph 48
